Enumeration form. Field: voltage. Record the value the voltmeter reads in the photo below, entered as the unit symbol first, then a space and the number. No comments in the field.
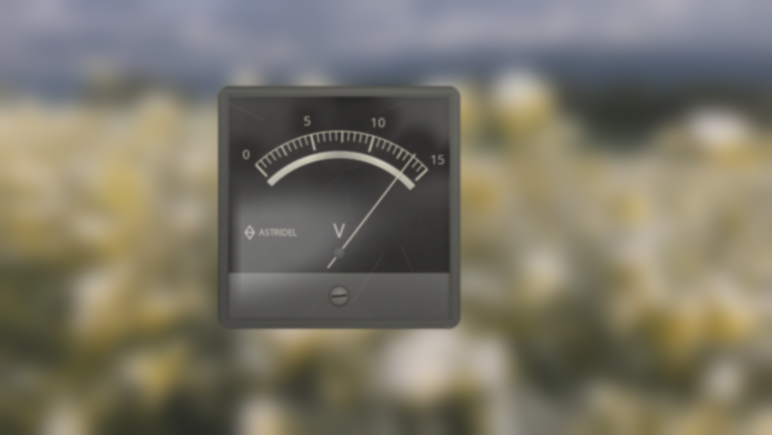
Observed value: V 13.5
